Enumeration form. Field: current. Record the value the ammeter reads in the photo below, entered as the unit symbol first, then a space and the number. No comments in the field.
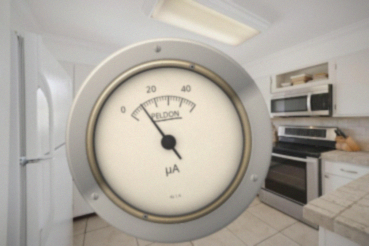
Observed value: µA 10
